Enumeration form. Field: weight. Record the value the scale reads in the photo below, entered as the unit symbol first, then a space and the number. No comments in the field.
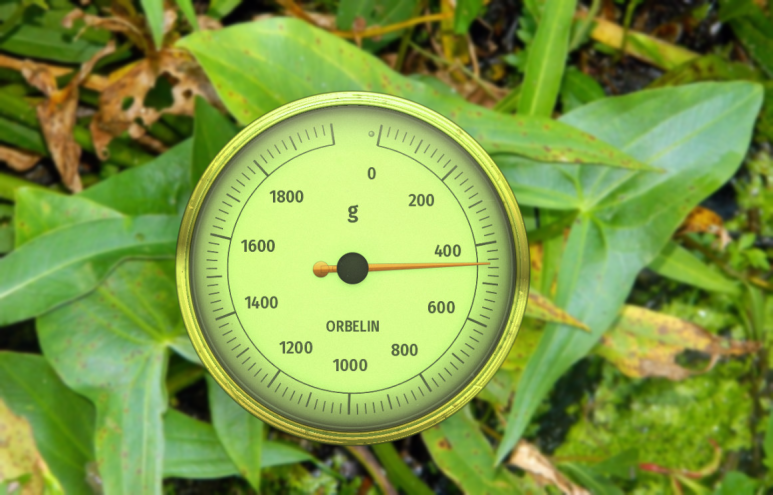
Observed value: g 450
